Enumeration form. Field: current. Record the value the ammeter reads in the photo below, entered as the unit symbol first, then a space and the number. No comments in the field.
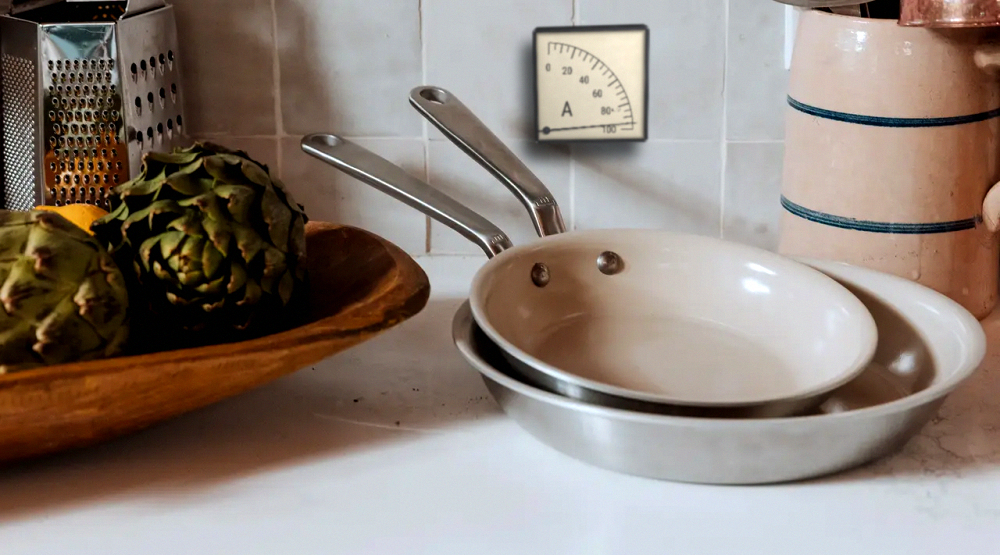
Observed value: A 95
